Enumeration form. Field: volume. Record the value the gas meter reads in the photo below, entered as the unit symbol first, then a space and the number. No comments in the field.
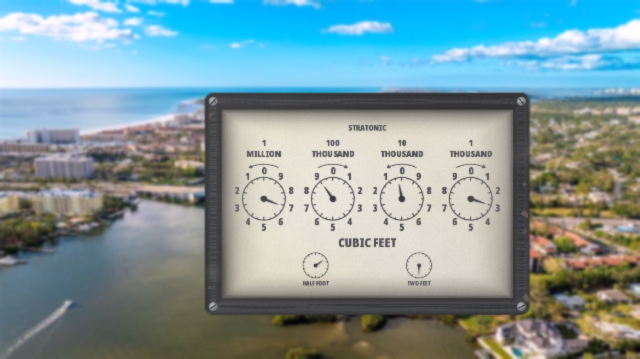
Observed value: ft³ 690300
